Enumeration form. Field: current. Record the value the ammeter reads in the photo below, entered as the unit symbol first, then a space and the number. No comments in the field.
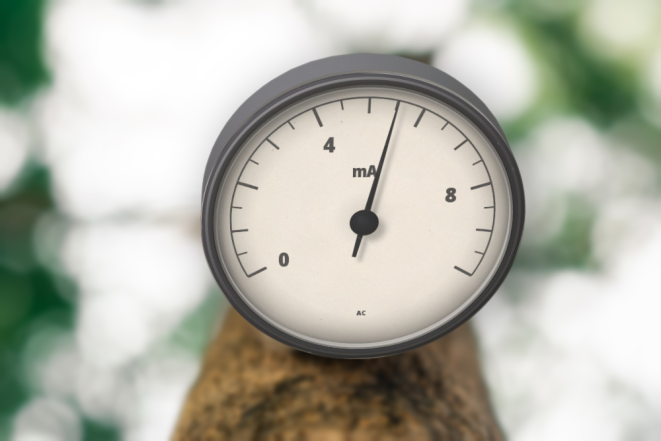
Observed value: mA 5.5
